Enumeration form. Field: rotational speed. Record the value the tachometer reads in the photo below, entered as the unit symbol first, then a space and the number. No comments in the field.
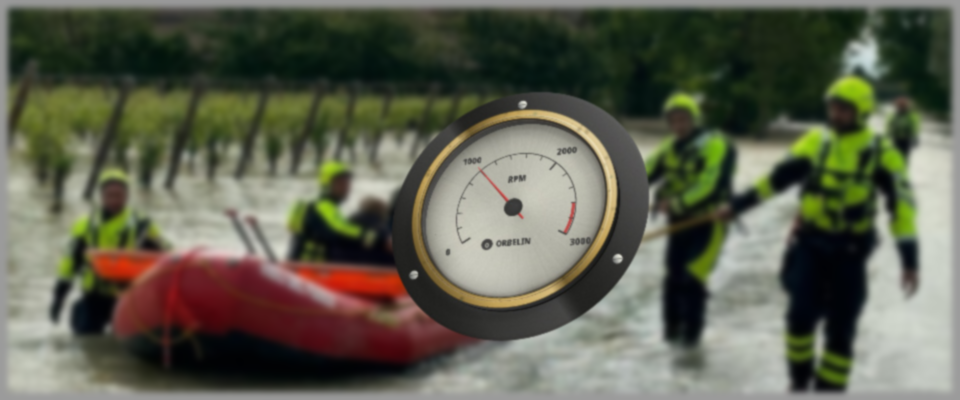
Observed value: rpm 1000
